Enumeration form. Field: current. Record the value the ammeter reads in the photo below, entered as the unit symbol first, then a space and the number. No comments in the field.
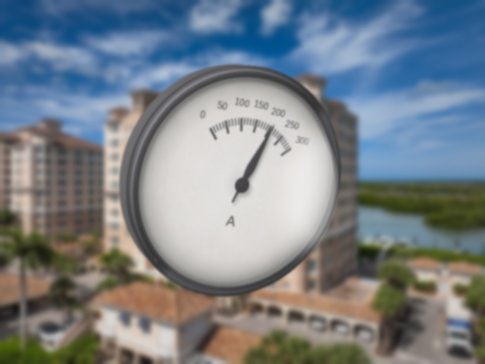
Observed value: A 200
